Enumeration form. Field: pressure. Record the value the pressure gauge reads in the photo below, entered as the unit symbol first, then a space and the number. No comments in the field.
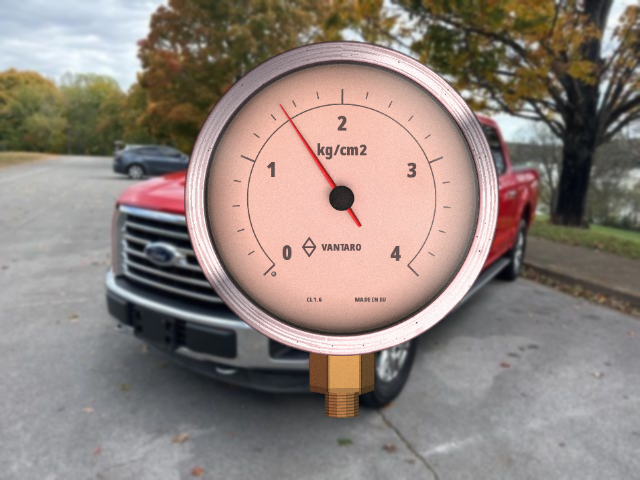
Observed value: kg/cm² 1.5
